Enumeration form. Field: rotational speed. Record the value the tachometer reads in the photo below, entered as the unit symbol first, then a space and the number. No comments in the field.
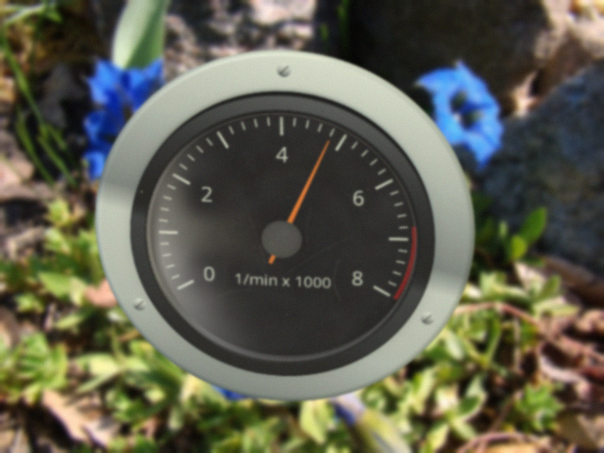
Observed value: rpm 4800
